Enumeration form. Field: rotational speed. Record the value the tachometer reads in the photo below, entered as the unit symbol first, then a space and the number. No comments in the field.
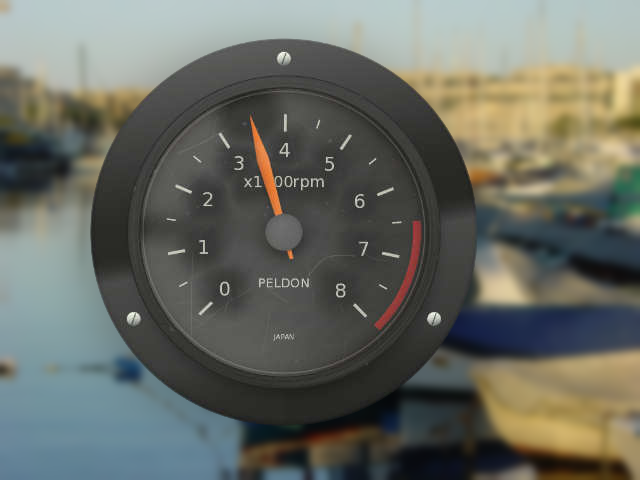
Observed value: rpm 3500
